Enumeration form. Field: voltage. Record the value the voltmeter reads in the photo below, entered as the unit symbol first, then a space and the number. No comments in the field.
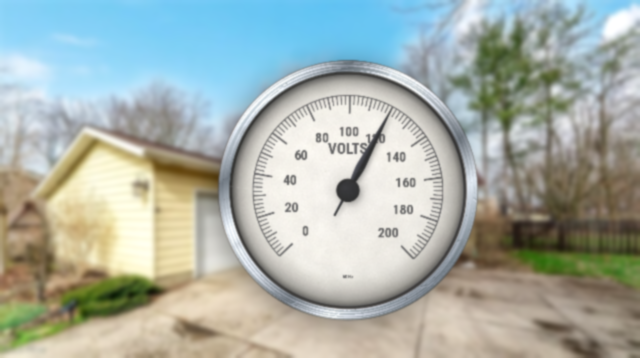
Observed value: V 120
